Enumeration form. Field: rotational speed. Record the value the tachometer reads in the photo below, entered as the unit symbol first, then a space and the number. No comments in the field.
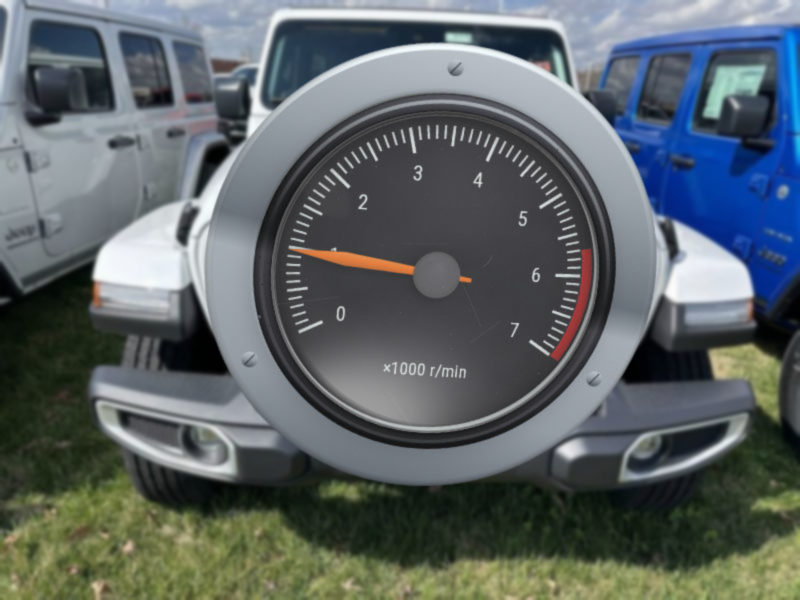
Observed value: rpm 1000
